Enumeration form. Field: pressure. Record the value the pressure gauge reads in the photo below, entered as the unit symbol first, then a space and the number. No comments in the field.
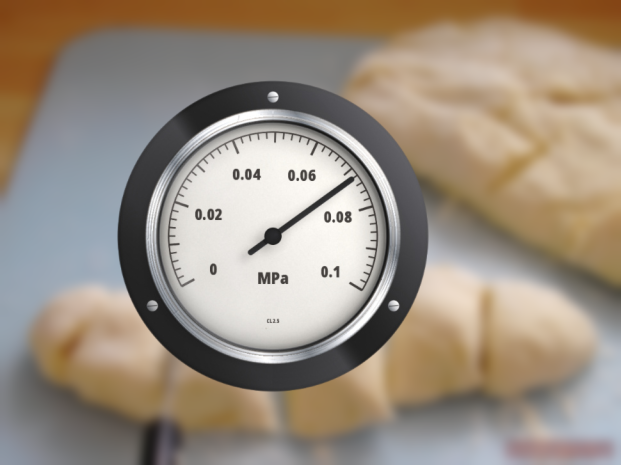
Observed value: MPa 0.072
